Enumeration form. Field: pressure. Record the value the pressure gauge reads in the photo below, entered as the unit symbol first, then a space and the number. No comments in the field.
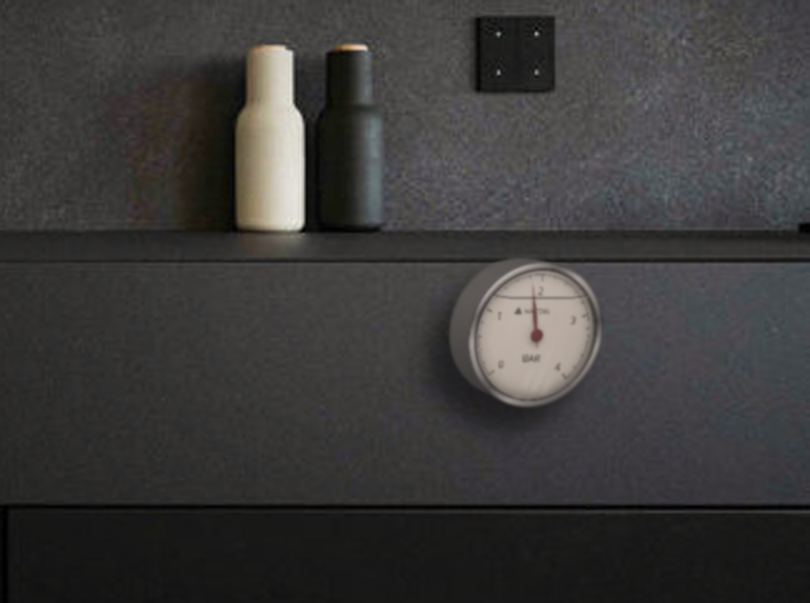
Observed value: bar 1.8
